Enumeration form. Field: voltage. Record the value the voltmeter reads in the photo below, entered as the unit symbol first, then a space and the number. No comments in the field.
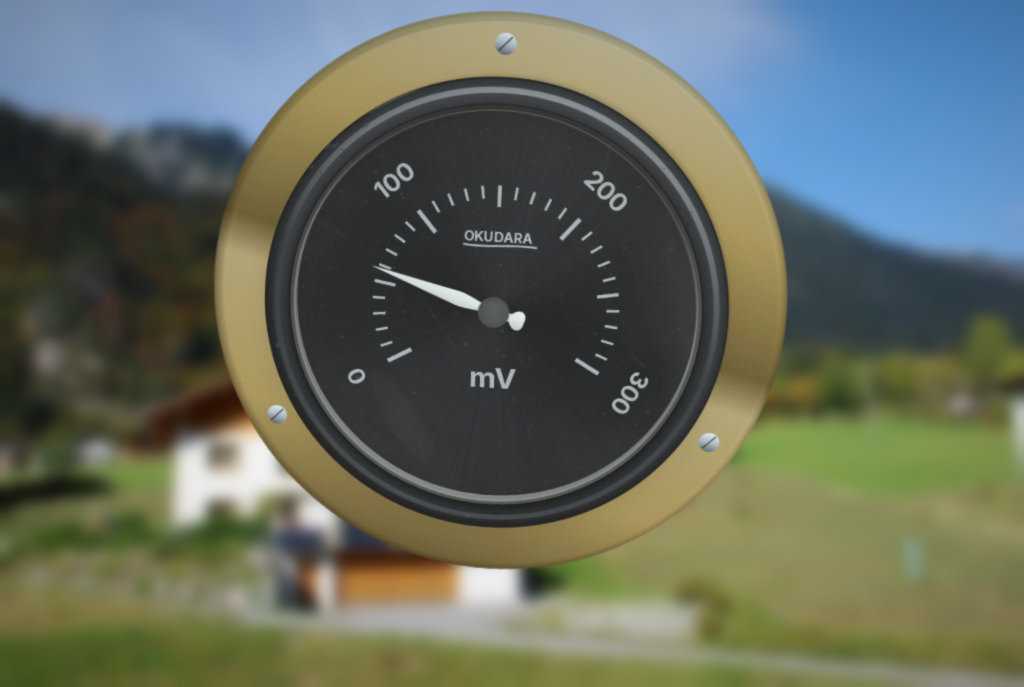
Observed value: mV 60
